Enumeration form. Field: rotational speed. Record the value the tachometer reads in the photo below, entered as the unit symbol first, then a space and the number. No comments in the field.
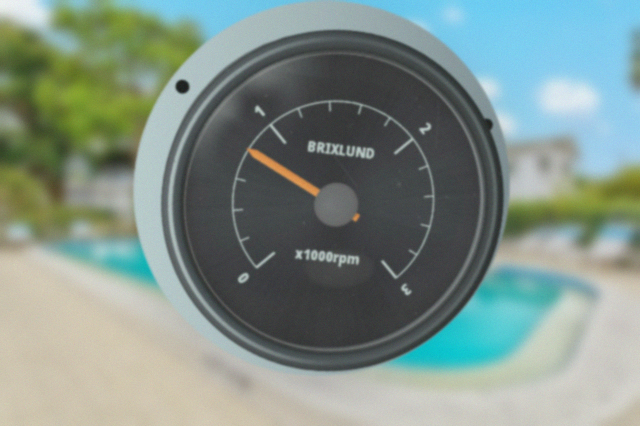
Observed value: rpm 800
